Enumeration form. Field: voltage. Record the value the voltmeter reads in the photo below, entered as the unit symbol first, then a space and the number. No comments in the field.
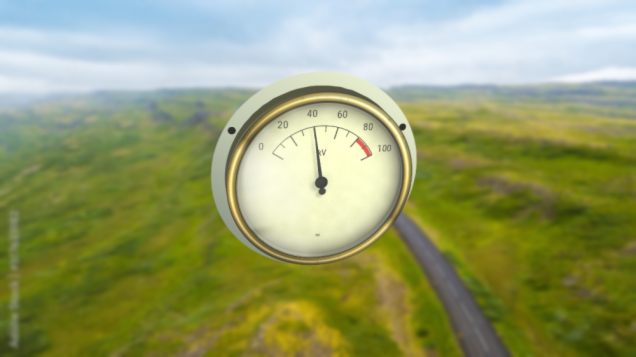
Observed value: kV 40
